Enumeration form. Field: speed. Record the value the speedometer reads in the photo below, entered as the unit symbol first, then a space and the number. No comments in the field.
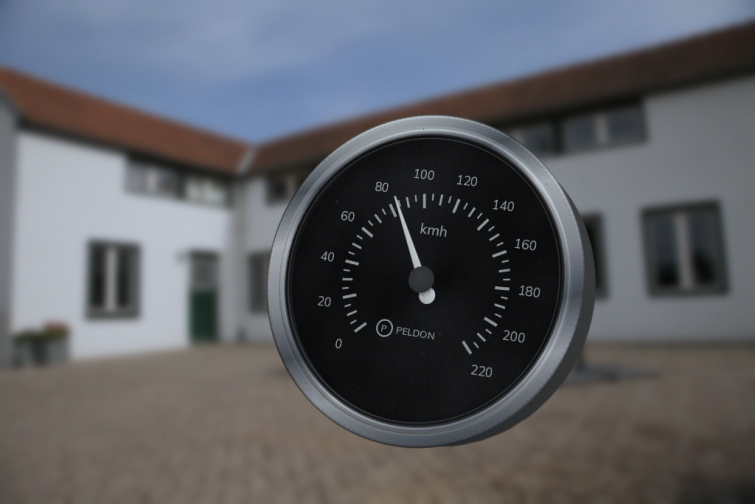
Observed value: km/h 85
